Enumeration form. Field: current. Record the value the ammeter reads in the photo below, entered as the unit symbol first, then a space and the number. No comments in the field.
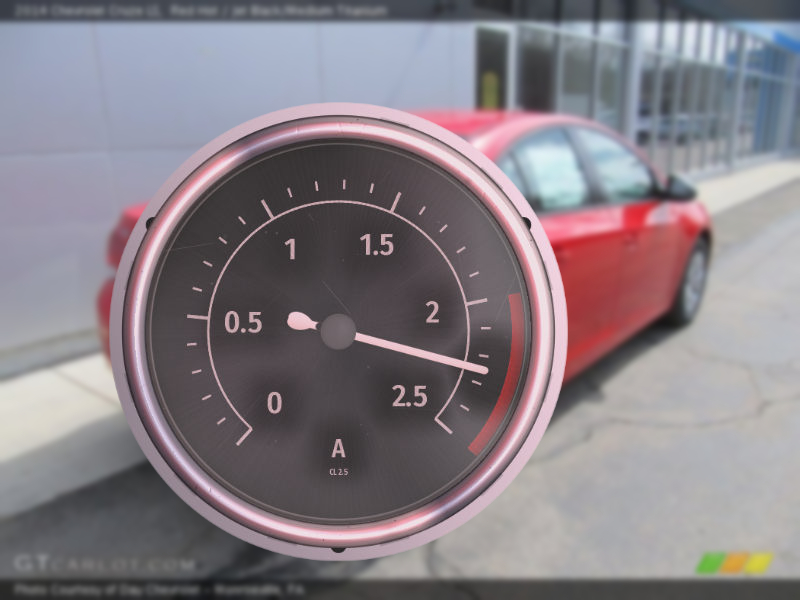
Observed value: A 2.25
